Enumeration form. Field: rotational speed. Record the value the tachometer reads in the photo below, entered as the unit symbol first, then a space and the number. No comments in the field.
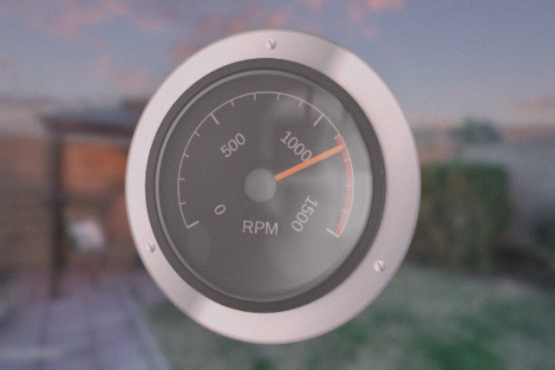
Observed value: rpm 1150
